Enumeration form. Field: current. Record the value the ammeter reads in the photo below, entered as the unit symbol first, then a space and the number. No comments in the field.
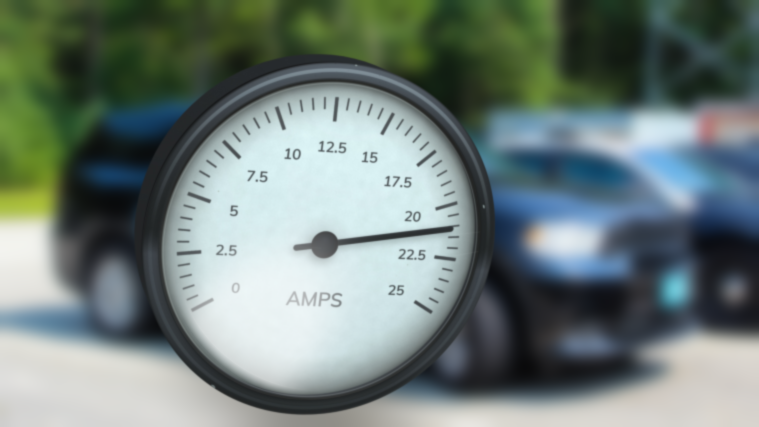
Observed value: A 21
